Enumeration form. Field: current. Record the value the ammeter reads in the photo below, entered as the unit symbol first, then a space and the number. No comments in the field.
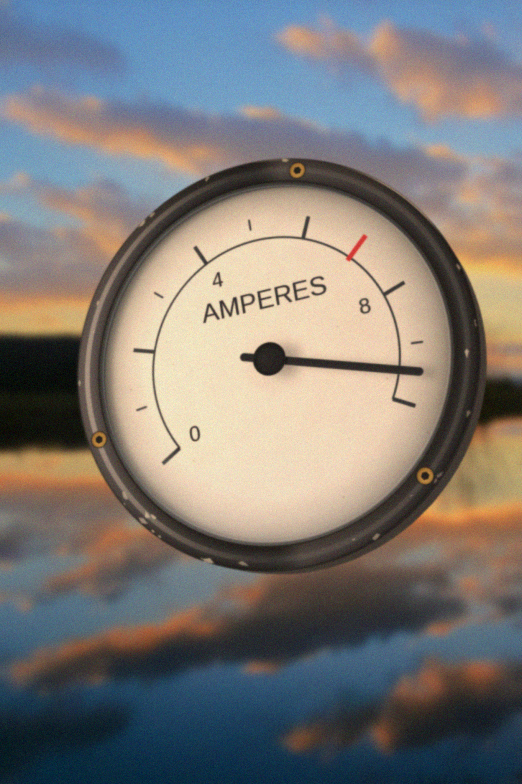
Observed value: A 9.5
